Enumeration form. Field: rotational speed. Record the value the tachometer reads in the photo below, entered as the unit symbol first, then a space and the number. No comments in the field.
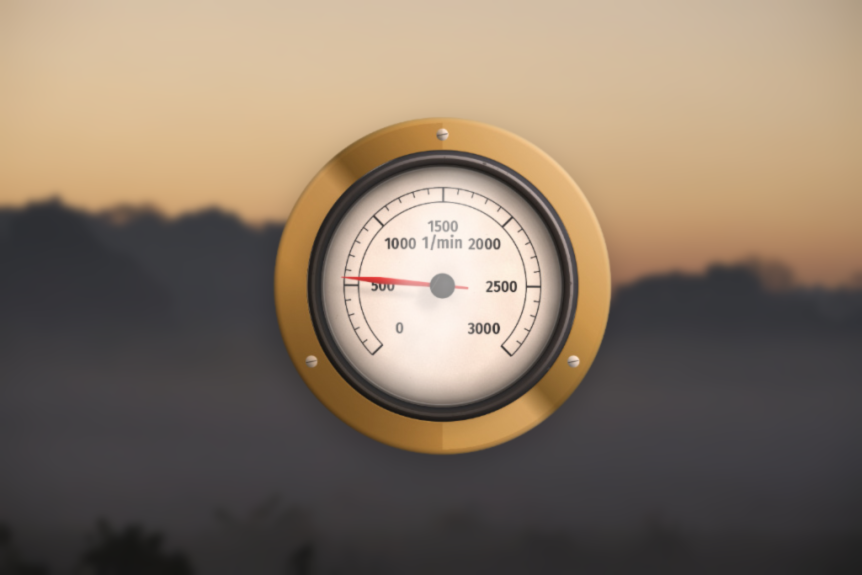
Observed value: rpm 550
